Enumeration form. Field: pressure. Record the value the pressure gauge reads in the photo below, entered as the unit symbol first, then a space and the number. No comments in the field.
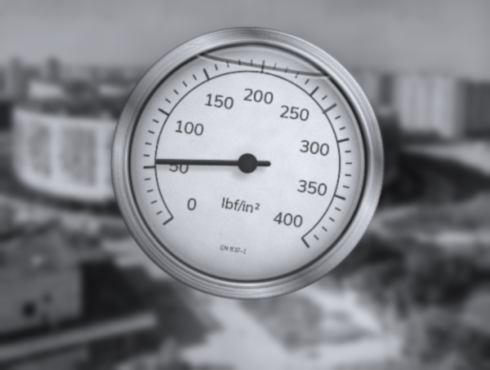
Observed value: psi 55
